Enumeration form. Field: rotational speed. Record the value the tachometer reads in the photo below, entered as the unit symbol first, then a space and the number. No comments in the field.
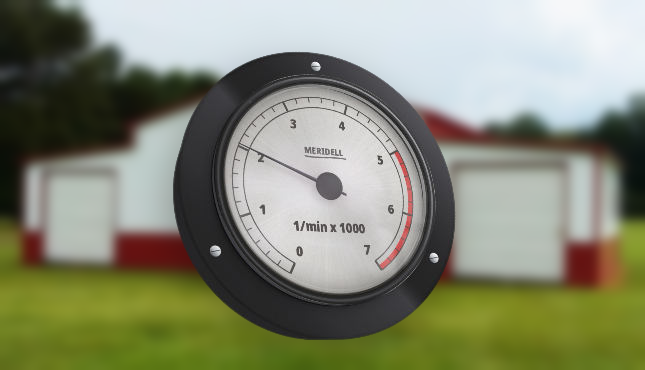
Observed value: rpm 2000
